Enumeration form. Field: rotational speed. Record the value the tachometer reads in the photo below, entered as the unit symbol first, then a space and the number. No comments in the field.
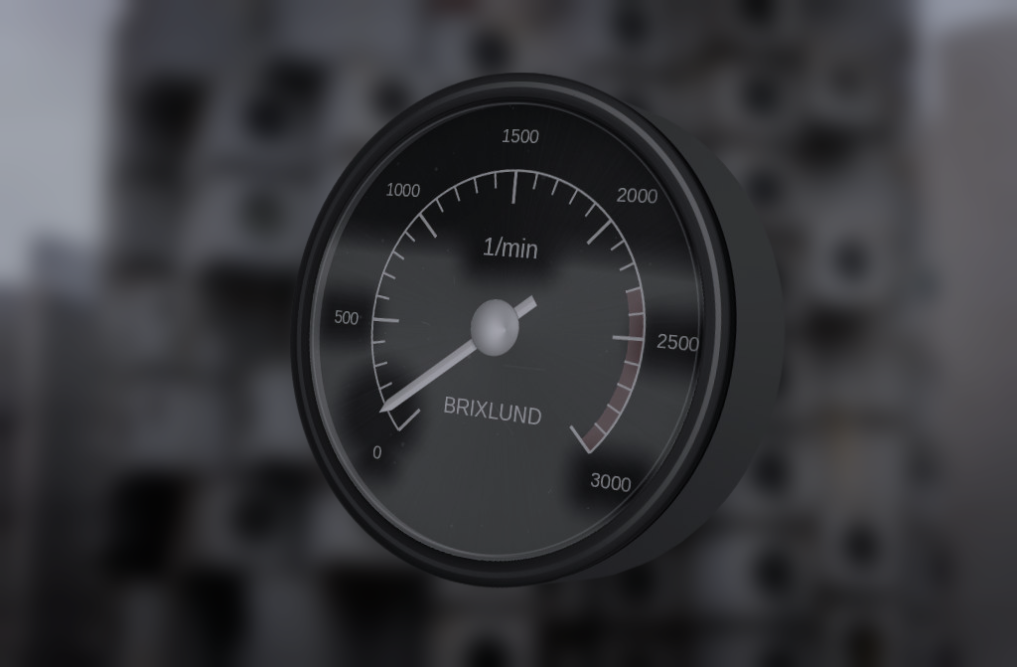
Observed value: rpm 100
